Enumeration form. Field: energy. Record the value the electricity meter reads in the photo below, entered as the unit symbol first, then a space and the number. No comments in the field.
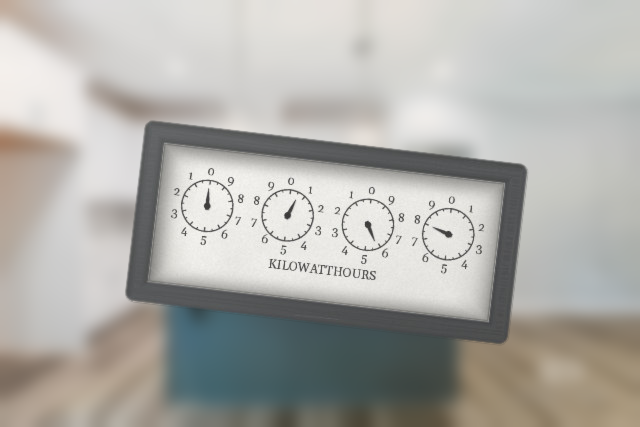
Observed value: kWh 58
